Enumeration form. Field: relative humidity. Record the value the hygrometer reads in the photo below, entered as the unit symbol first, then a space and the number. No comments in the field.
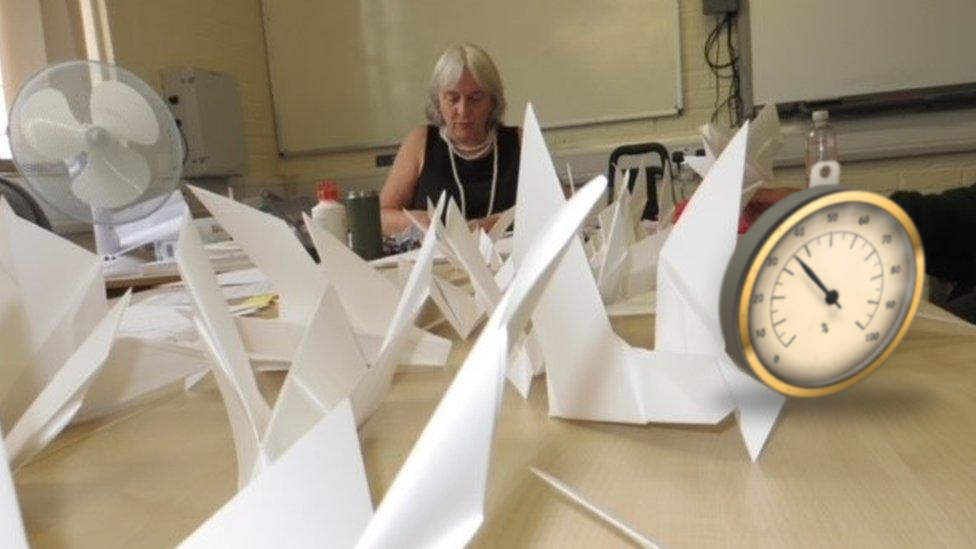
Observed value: % 35
